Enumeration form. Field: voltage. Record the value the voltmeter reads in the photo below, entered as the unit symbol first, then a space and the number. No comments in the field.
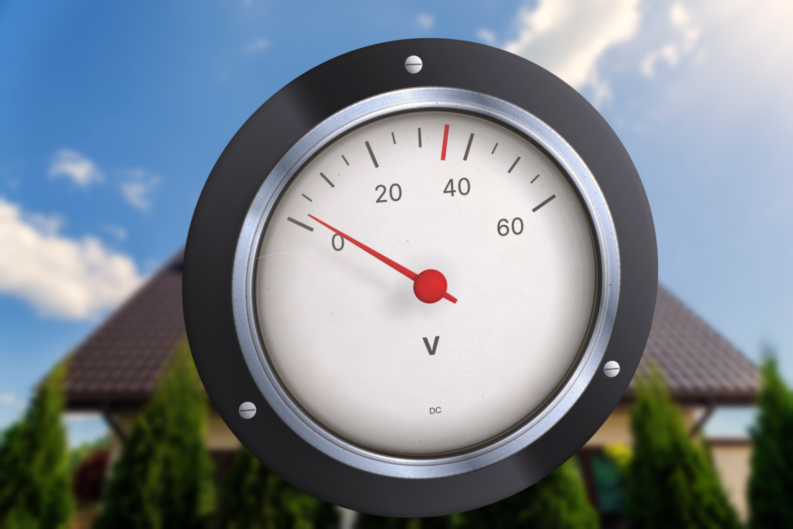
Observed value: V 2.5
